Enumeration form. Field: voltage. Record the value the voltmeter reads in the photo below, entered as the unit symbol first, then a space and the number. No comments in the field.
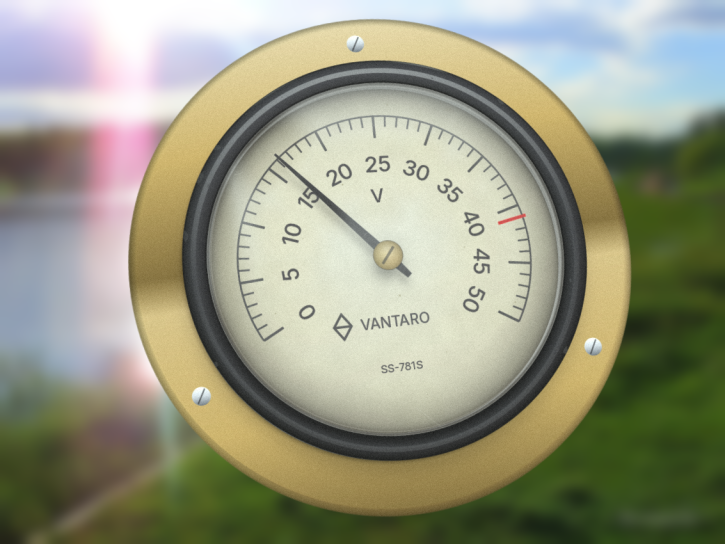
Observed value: V 16
